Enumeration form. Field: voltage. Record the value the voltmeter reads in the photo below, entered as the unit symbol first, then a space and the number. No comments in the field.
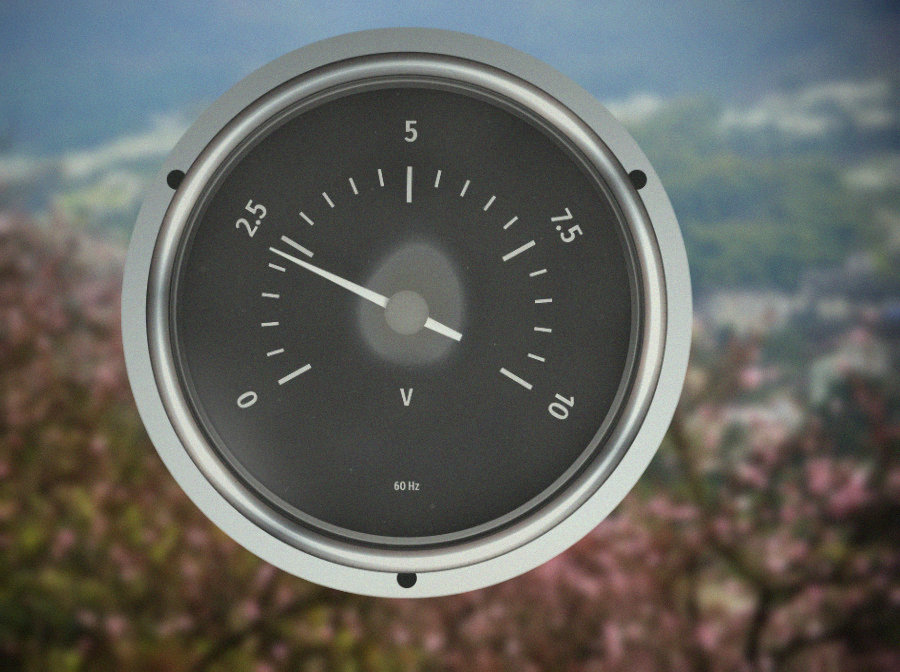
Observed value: V 2.25
